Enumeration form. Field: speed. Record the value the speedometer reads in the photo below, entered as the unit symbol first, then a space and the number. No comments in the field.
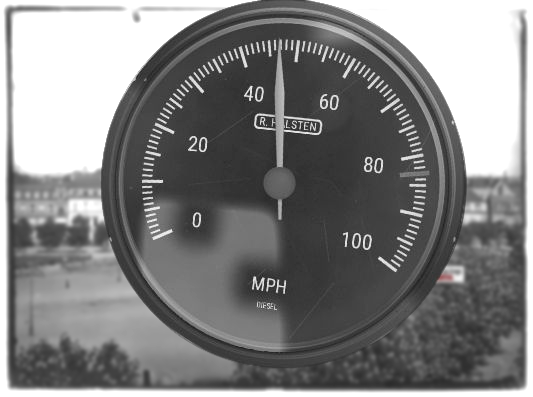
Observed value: mph 47
